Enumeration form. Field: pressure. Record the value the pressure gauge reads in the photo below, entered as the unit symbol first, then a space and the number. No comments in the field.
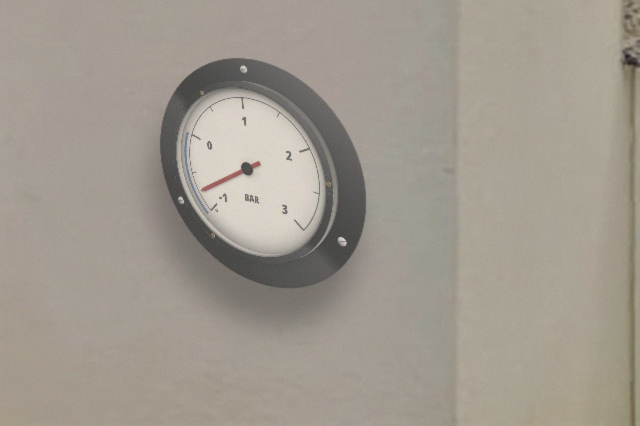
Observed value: bar -0.75
